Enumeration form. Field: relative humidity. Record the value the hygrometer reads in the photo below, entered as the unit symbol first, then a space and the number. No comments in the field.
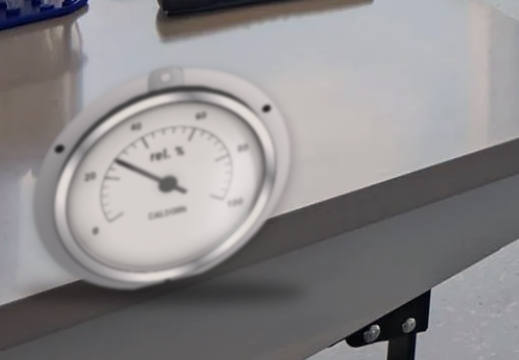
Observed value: % 28
